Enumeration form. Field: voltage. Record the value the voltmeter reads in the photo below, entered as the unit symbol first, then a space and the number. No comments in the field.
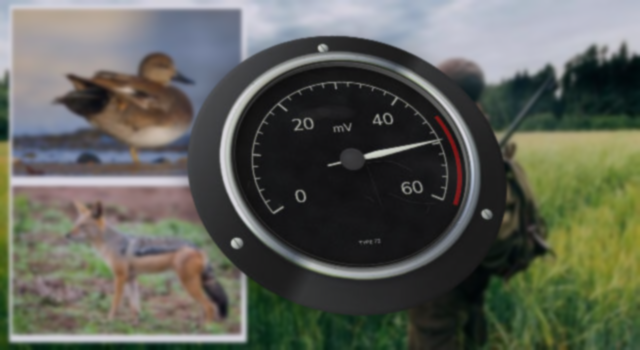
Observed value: mV 50
